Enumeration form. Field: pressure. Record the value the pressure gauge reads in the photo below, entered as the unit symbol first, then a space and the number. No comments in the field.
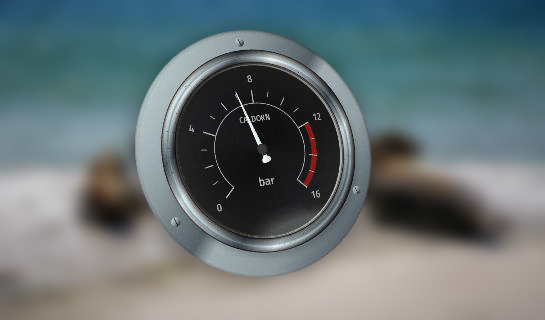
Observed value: bar 7
